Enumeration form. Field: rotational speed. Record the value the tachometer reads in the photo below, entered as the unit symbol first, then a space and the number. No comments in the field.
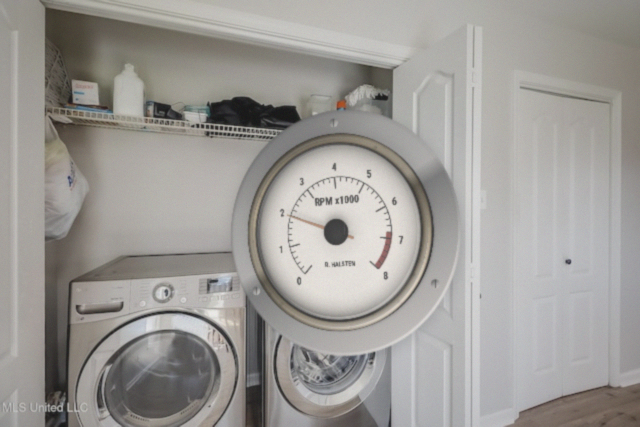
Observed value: rpm 2000
